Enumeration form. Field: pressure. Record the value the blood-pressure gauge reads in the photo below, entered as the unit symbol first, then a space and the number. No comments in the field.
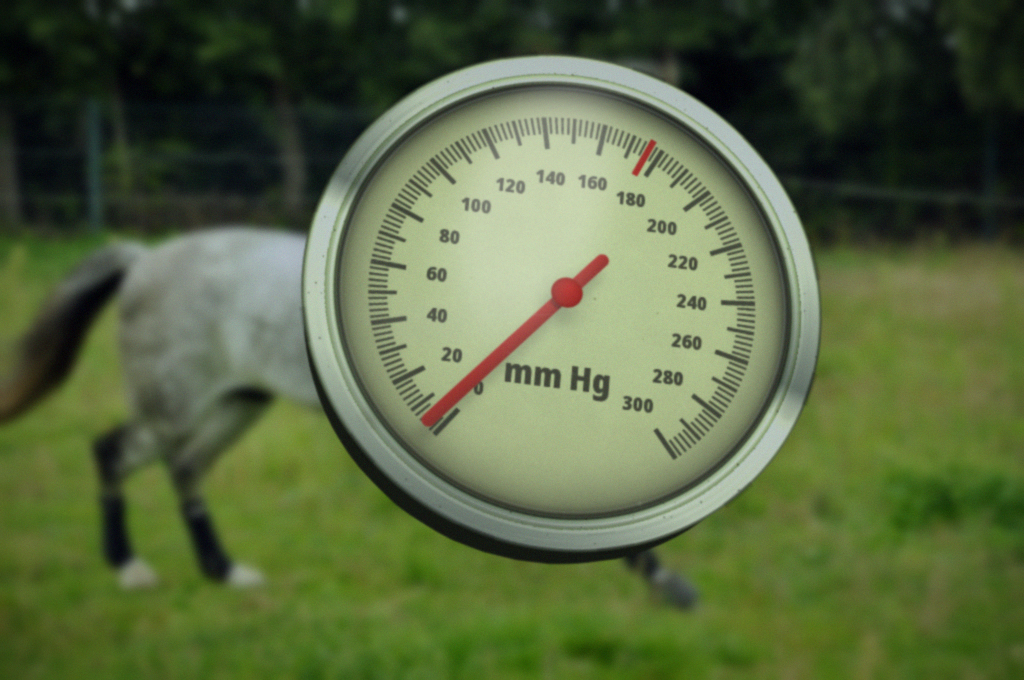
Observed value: mmHg 4
